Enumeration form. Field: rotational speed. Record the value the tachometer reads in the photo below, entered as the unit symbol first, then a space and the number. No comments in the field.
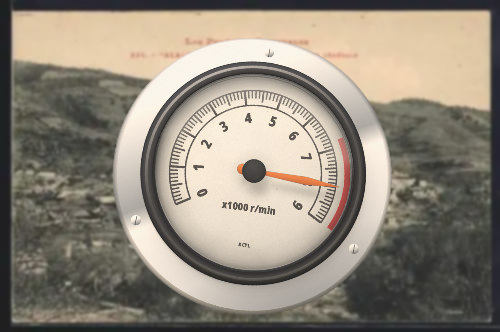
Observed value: rpm 8000
